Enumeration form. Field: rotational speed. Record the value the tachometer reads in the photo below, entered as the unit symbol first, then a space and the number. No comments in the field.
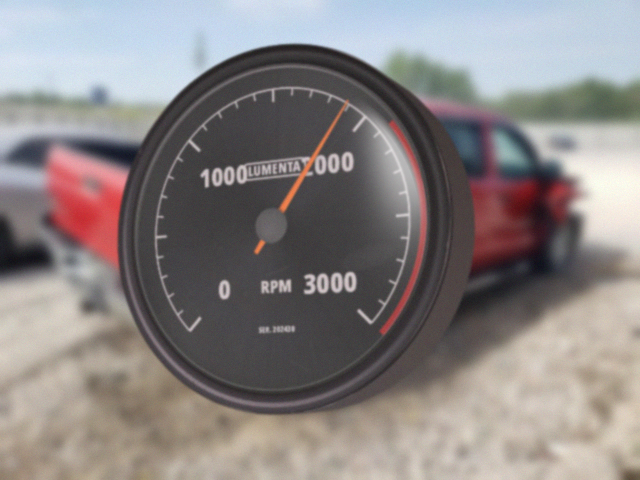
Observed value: rpm 1900
